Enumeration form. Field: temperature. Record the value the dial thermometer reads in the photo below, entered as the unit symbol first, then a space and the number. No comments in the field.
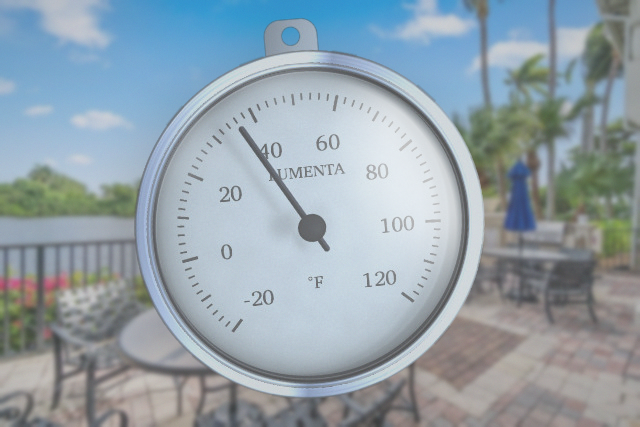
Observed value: °F 36
